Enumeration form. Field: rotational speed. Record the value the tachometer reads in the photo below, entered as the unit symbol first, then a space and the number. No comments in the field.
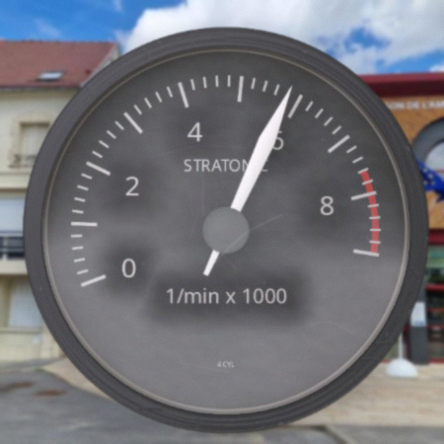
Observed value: rpm 5800
